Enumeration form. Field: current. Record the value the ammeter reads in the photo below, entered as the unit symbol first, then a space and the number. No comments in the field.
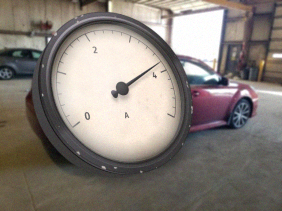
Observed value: A 3.8
